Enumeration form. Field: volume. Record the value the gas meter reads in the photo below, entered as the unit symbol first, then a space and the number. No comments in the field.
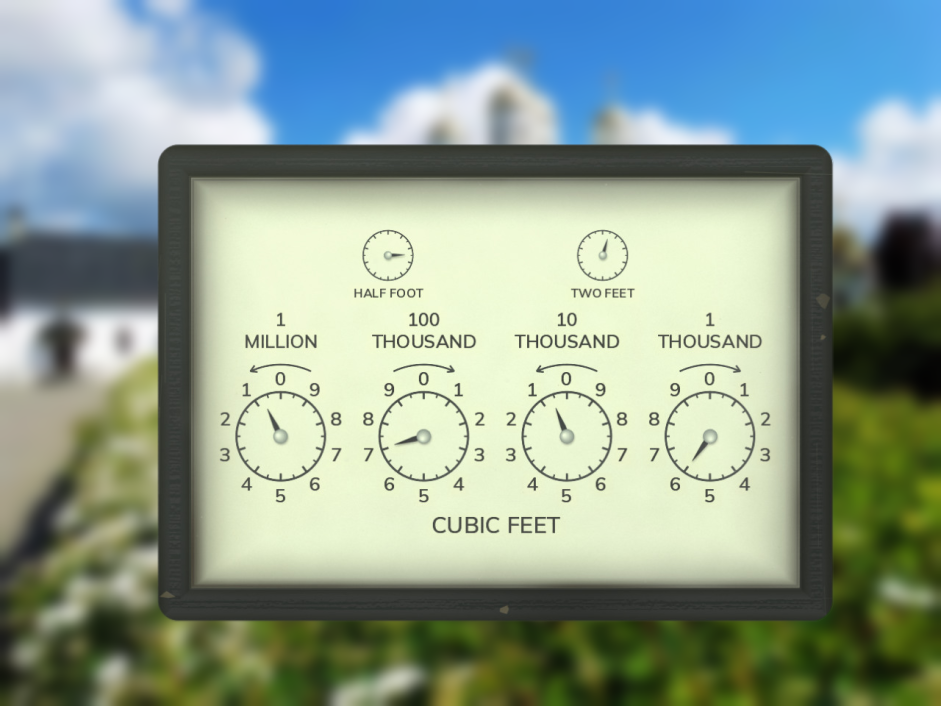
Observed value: ft³ 70600
